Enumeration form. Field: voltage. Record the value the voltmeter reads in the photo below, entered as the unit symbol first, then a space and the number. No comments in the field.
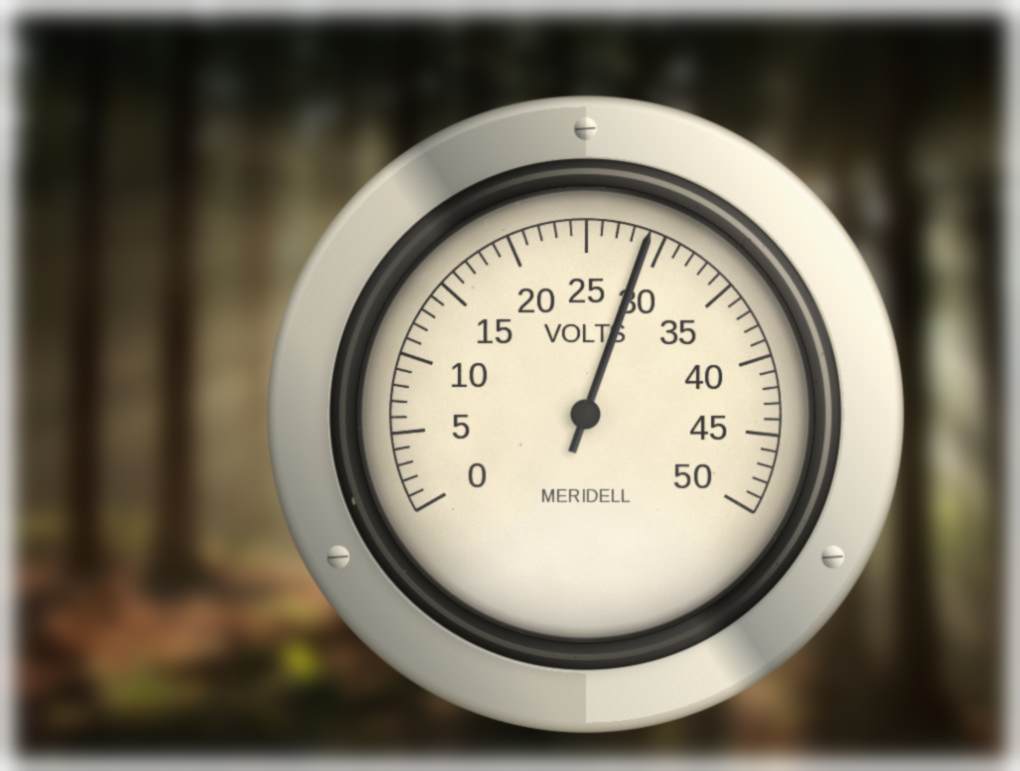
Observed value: V 29
